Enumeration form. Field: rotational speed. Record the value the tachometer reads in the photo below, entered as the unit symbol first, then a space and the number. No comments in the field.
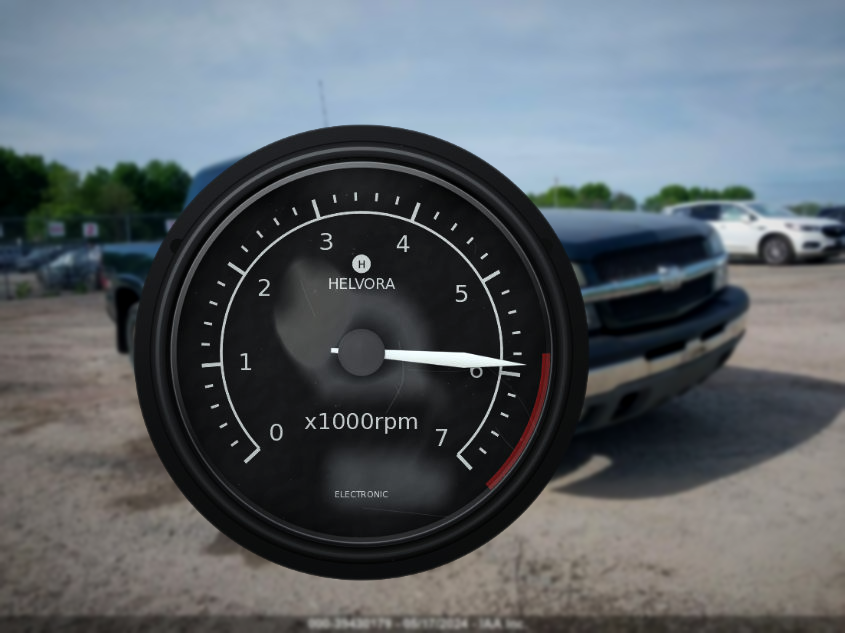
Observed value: rpm 5900
